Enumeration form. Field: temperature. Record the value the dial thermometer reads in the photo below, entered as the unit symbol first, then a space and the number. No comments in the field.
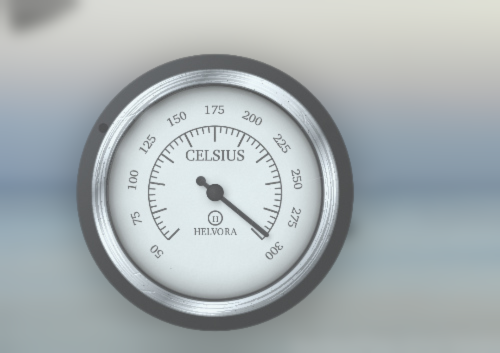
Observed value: °C 295
